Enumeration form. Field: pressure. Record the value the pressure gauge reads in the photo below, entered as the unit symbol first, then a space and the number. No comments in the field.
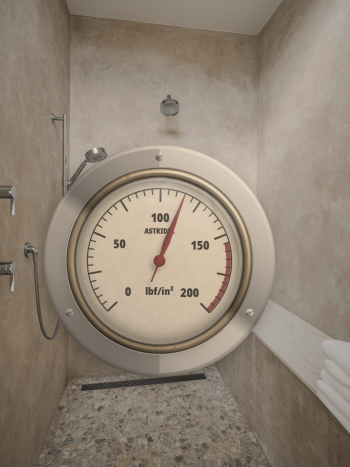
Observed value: psi 115
